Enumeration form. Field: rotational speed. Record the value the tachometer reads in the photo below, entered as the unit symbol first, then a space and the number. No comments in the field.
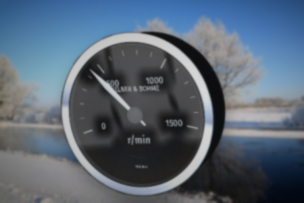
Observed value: rpm 450
